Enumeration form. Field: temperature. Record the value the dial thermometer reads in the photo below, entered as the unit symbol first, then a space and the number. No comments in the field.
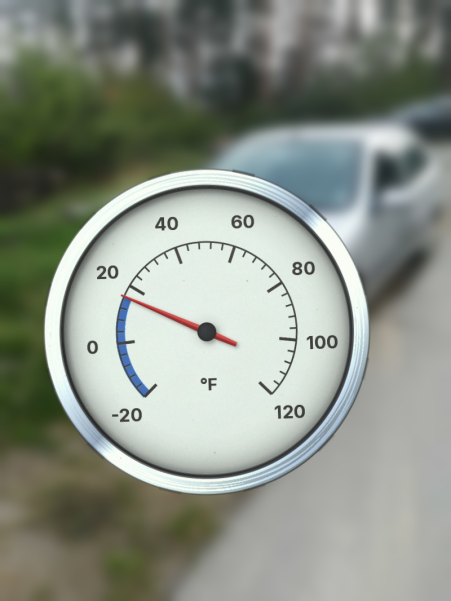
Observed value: °F 16
